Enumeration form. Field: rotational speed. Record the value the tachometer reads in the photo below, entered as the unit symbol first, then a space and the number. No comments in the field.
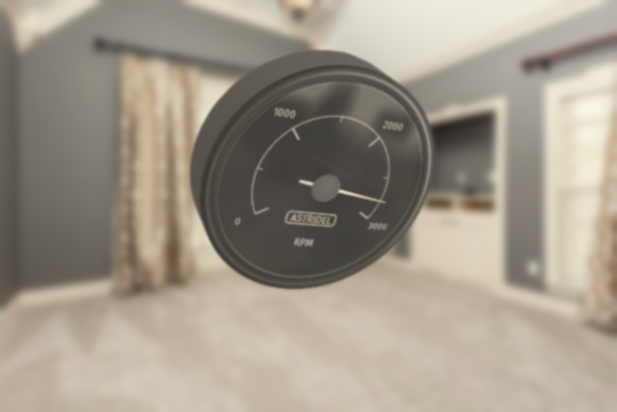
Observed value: rpm 2750
